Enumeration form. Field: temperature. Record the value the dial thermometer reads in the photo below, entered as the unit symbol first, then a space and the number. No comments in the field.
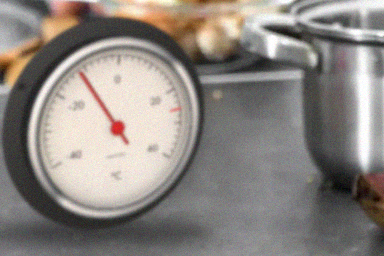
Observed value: °C -12
